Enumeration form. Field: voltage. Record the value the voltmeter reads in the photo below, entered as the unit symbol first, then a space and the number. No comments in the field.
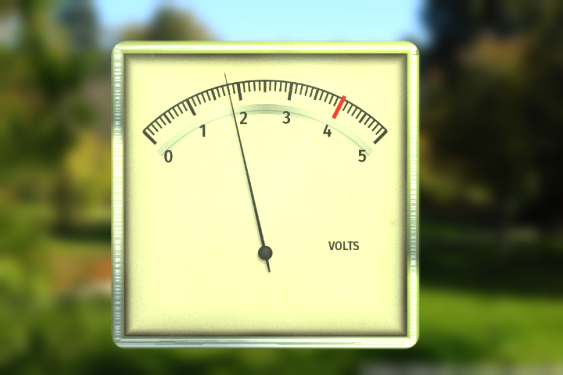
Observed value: V 1.8
